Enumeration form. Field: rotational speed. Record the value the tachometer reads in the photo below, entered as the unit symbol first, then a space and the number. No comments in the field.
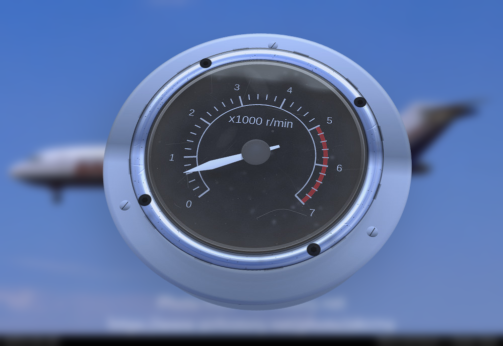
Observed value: rpm 600
